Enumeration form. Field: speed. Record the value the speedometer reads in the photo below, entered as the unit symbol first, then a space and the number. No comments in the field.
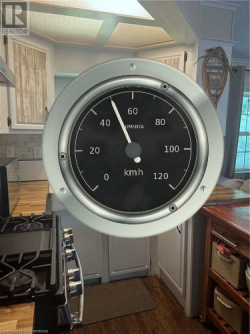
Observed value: km/h 50
